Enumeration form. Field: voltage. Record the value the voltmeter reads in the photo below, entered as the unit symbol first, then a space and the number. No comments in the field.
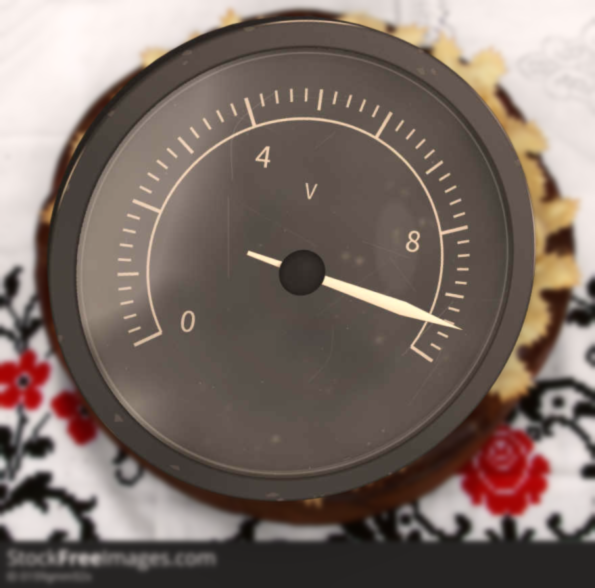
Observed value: V 9.4
